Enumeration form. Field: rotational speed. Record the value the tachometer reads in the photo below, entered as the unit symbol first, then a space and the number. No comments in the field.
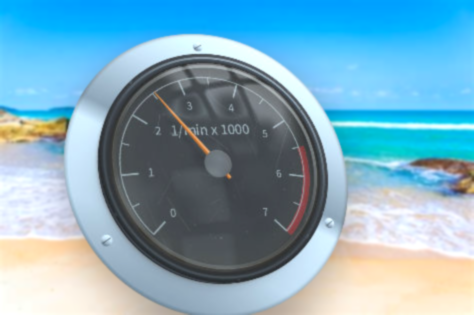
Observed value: rpm 2500
